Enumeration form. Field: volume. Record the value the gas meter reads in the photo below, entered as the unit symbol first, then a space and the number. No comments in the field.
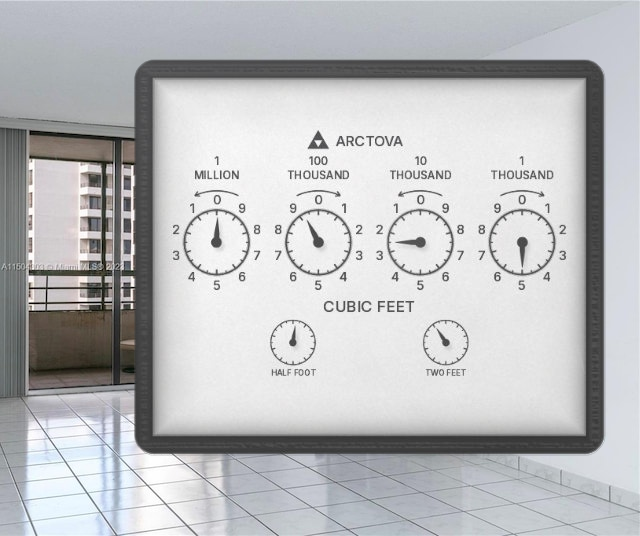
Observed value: ft³ 992500
